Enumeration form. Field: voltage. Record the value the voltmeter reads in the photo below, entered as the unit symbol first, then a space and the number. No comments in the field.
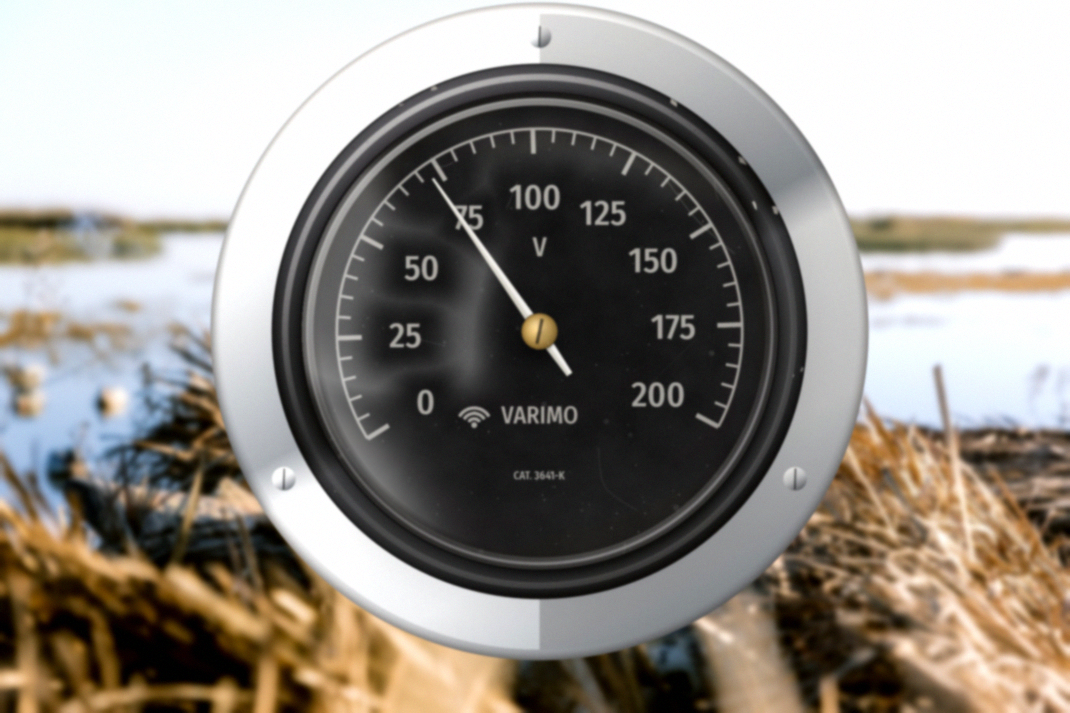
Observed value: V 72.5
